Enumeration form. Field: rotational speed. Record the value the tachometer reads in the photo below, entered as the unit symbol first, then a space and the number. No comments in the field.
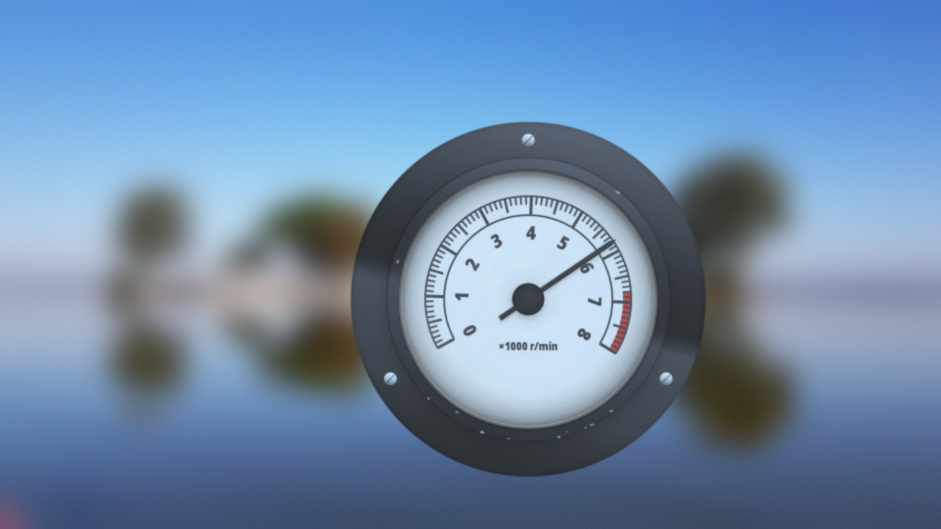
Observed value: rpm 5800
